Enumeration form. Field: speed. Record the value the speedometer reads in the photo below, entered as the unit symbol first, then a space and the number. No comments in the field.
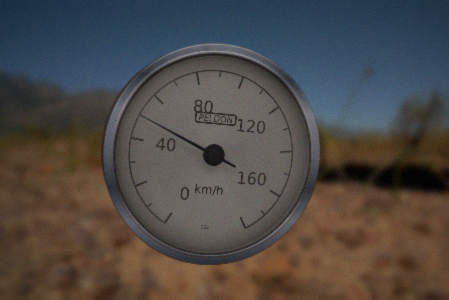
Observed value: km/h 50
